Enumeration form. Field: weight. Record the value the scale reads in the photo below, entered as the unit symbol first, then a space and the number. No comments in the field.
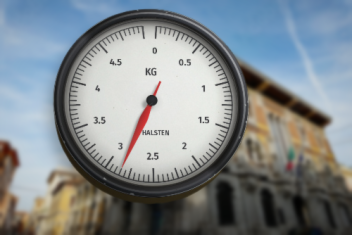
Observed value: kg 2.85
